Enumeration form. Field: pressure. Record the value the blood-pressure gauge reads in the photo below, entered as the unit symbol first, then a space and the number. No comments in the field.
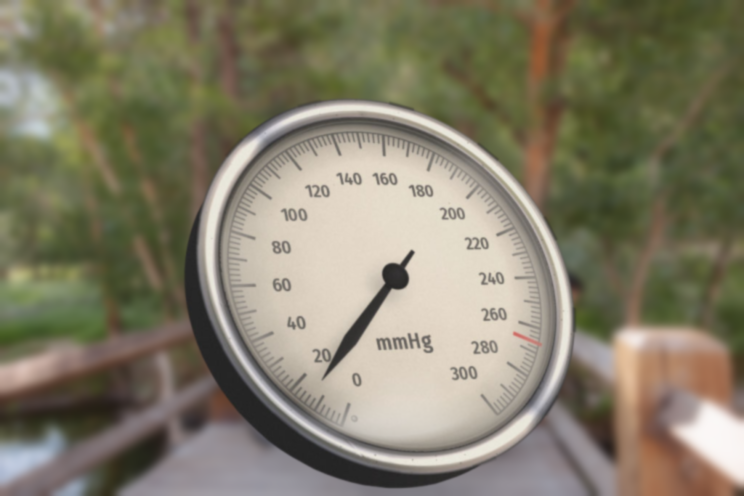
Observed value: mmHg 14
